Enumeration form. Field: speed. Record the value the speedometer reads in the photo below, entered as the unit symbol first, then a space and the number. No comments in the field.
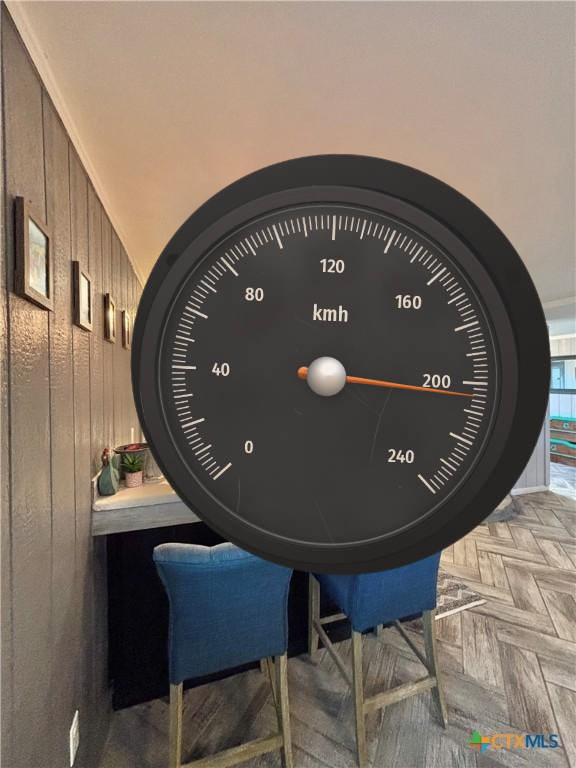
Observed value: km/h 204
